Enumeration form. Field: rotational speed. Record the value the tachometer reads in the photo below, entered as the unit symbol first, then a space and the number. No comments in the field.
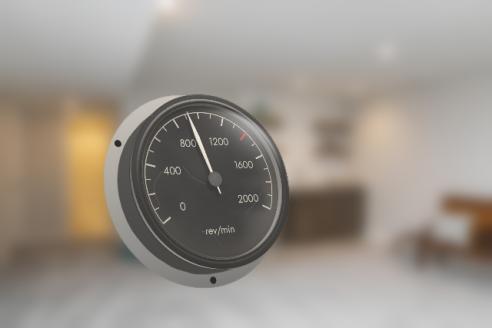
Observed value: rpm 900
